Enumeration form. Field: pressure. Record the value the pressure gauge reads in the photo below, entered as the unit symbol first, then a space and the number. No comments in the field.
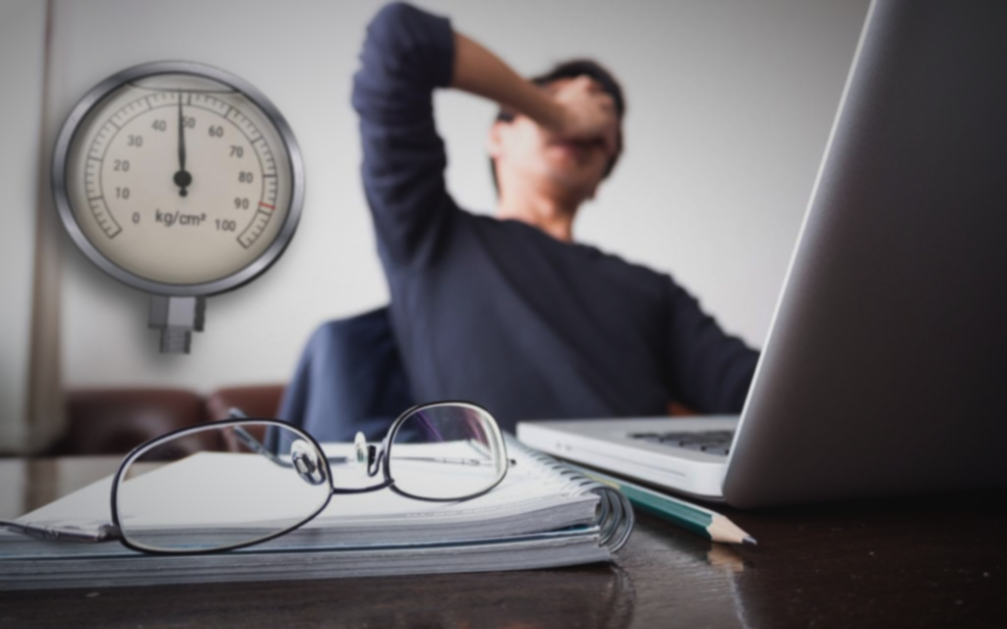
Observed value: kg/cm² 48
